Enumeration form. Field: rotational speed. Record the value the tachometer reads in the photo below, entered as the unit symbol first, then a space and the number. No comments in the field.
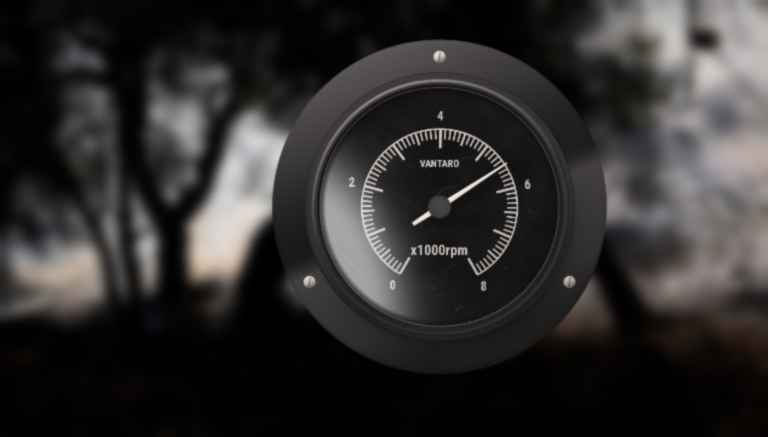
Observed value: rpm 5500
